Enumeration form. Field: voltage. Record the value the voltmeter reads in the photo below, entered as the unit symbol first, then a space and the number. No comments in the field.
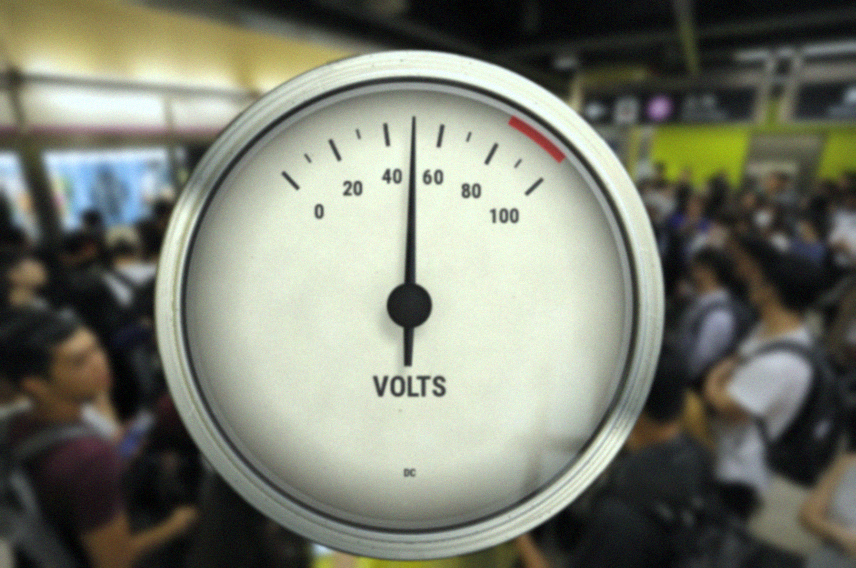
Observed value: V 50
